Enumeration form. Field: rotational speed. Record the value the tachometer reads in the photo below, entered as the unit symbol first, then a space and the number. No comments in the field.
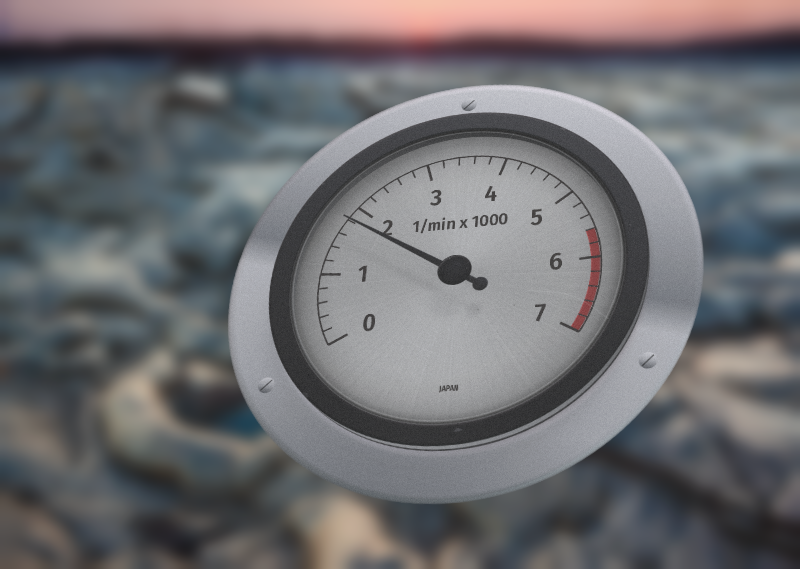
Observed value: rpm 1800
